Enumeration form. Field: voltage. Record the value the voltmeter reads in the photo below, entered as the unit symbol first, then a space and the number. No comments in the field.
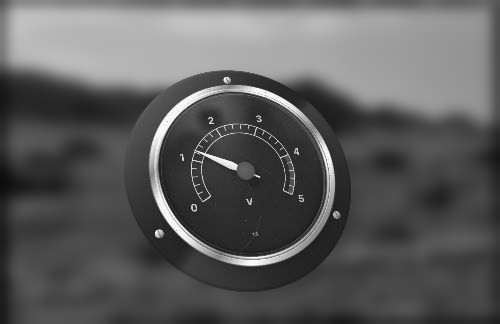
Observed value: V 1.2
